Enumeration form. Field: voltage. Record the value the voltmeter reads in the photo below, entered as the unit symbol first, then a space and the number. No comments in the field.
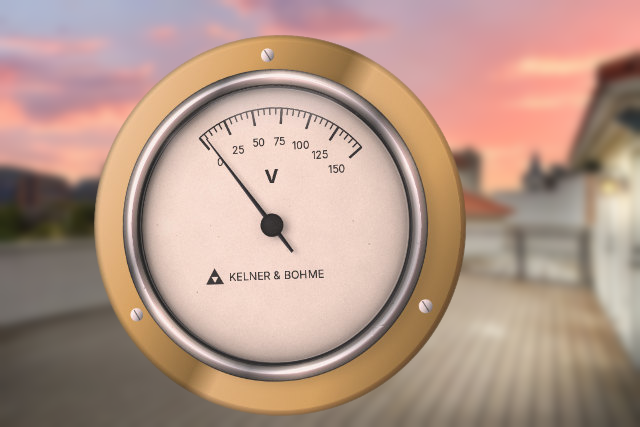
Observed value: V 5
